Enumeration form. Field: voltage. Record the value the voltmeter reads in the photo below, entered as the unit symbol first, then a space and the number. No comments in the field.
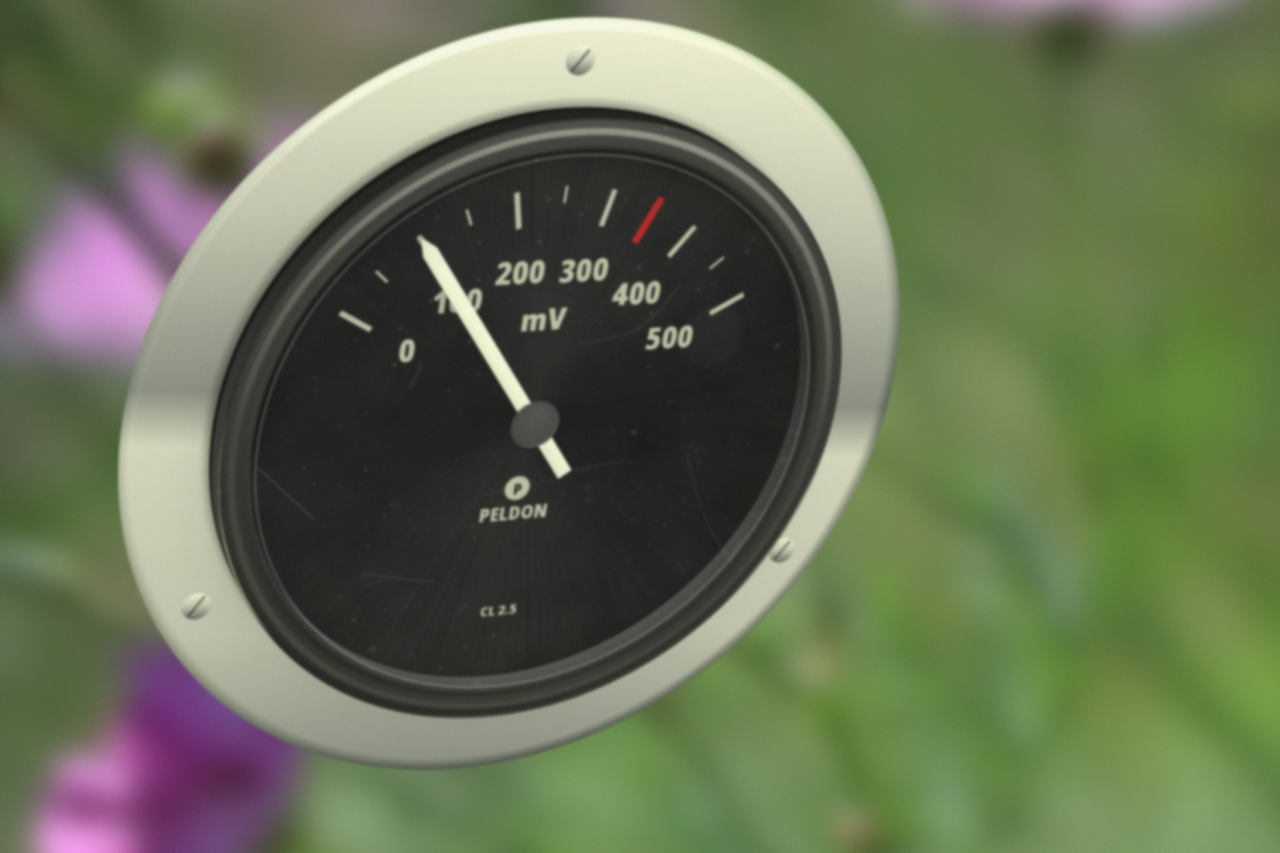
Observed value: mV 100
